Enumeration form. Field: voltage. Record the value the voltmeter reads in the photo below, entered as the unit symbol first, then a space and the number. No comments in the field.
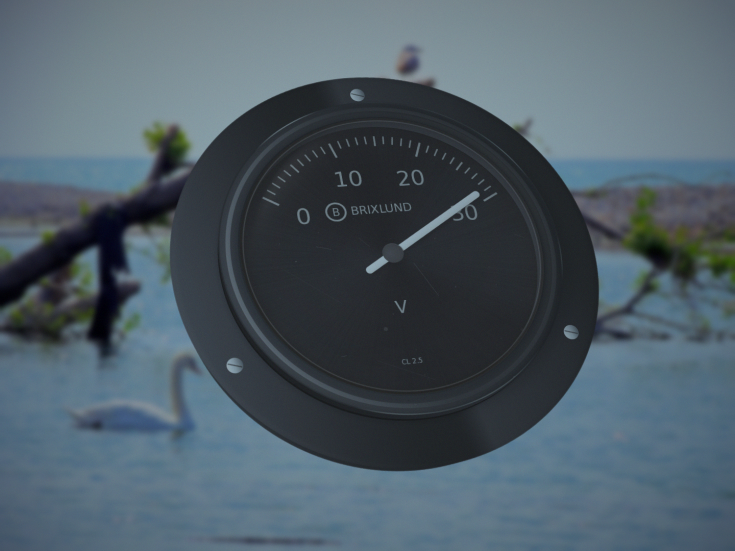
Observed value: V 29
